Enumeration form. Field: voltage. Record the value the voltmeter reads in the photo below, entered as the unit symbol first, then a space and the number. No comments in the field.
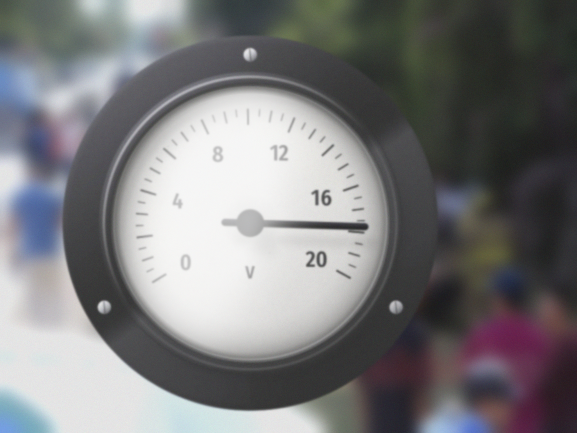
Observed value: V 17.75
